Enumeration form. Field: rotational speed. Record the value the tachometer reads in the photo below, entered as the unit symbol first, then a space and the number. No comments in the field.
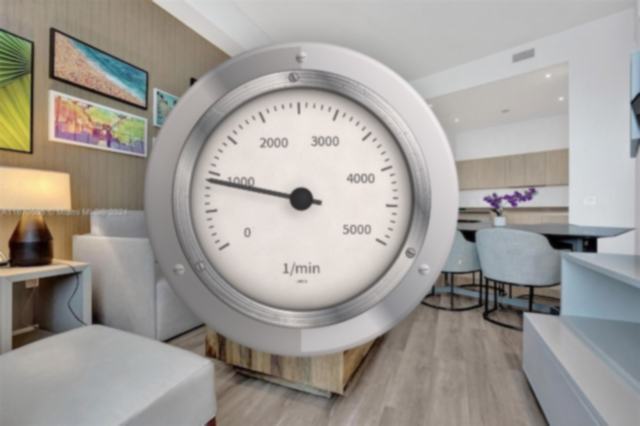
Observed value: rpm 900
